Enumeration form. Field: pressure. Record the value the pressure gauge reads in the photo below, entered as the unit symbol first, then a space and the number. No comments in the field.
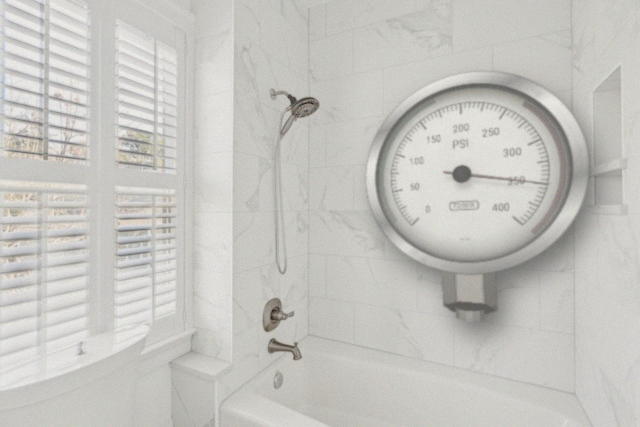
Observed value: psi 350
